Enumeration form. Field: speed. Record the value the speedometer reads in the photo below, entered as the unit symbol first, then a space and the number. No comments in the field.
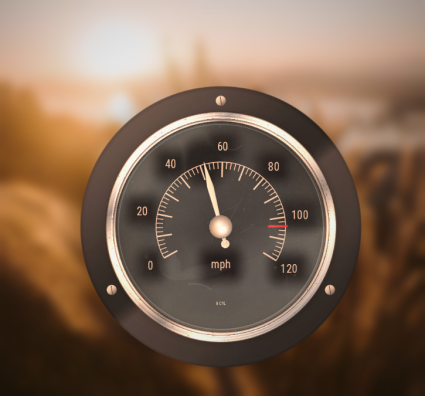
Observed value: mph 52
